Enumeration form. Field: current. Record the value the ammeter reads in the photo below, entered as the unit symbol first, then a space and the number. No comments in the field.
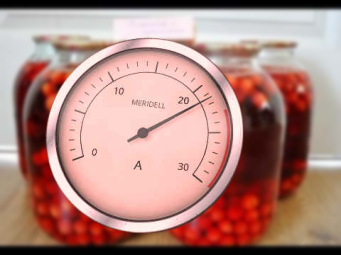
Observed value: A 21.5
